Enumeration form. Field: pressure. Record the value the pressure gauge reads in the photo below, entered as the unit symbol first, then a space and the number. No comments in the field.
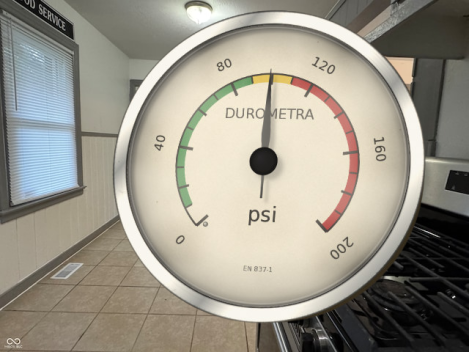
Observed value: psi 100
